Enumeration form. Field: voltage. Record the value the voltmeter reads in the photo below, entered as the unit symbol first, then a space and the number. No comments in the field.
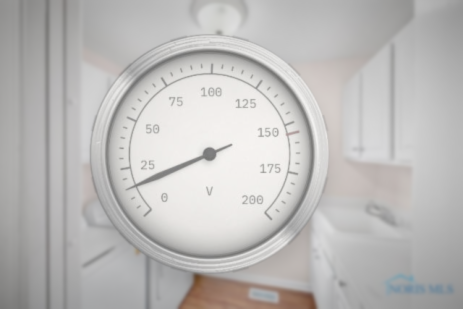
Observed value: V 15
